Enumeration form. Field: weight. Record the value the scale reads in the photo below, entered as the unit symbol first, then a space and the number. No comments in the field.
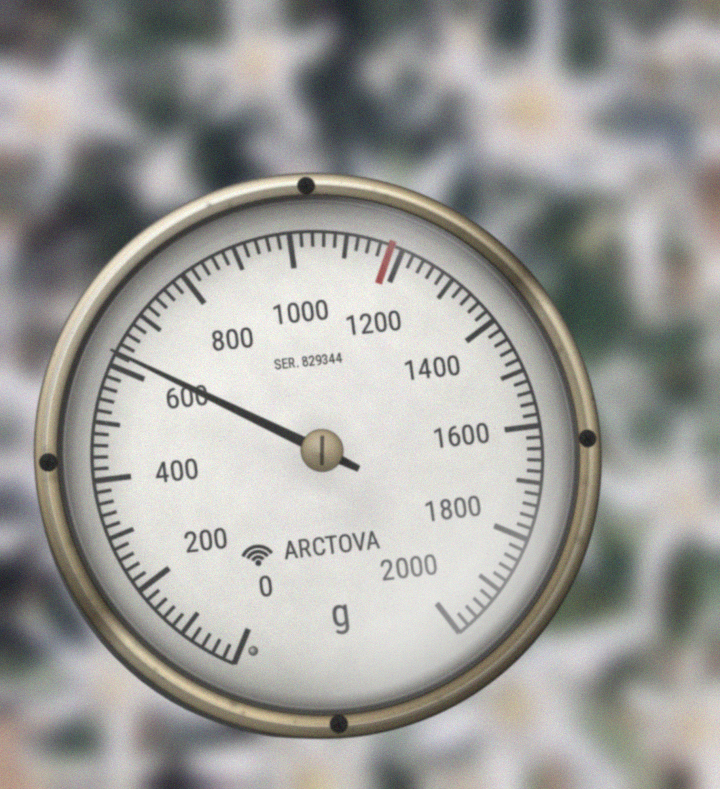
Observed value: g 620
